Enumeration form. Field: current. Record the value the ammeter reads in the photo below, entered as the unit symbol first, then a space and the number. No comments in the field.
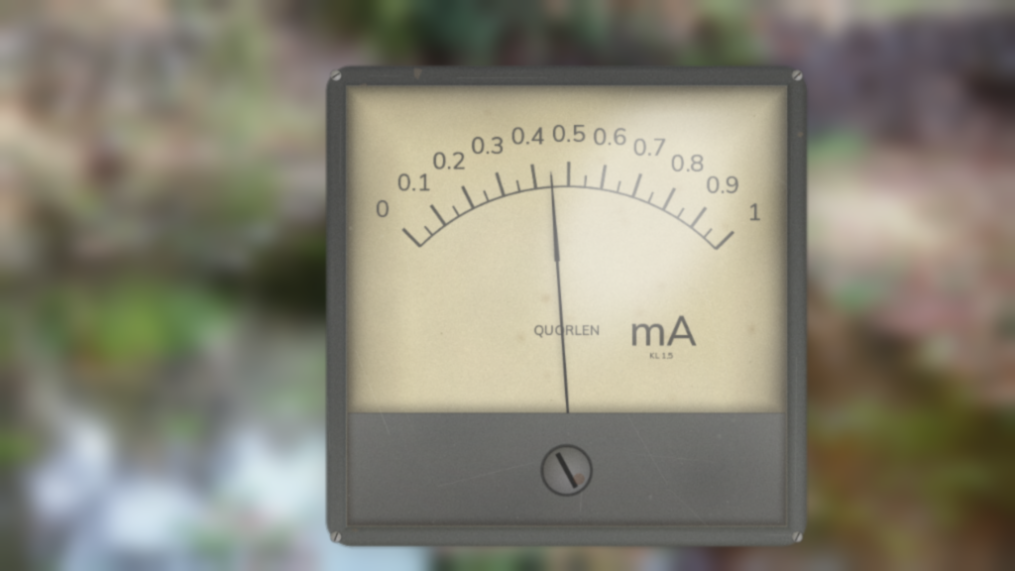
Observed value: mA 0.45
